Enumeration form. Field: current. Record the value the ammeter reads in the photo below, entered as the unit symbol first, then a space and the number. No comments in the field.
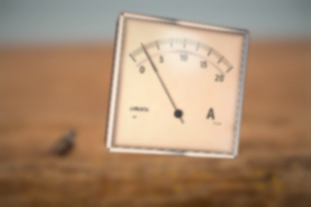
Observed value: A 2.5
